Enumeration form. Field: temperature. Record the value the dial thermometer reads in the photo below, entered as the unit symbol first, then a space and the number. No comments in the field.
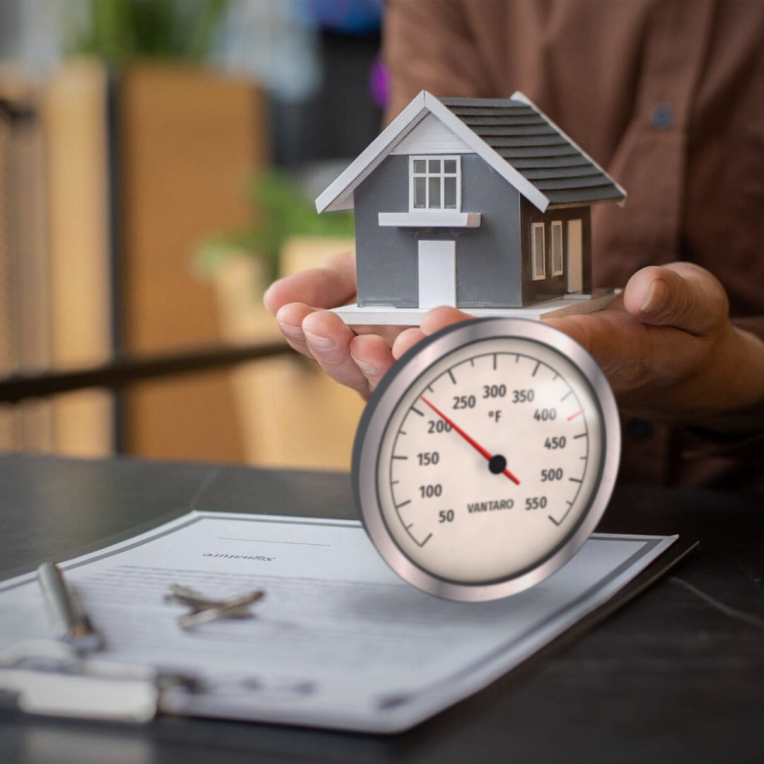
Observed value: °F 212.5
